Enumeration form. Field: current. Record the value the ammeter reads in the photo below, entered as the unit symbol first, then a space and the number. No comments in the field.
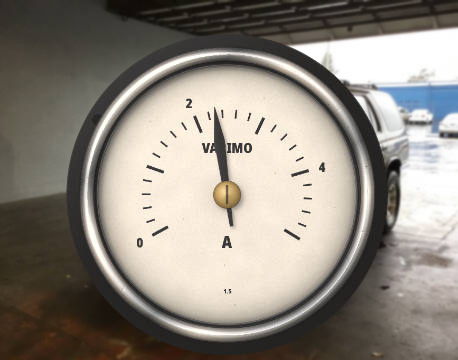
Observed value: A 2.3
